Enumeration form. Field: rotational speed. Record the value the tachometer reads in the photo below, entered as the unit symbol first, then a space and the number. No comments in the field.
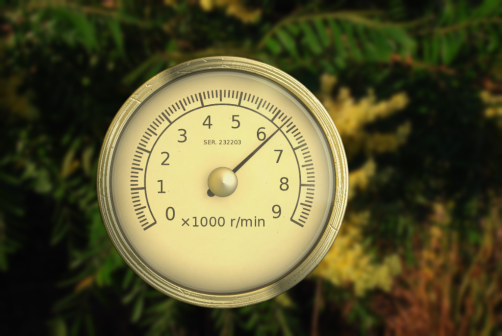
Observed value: rpm 6300
